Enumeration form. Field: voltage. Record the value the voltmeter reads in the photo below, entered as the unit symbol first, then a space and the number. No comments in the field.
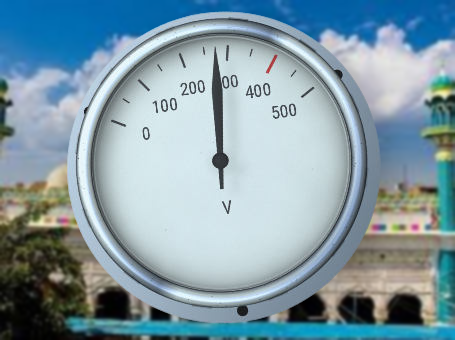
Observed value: V 275
